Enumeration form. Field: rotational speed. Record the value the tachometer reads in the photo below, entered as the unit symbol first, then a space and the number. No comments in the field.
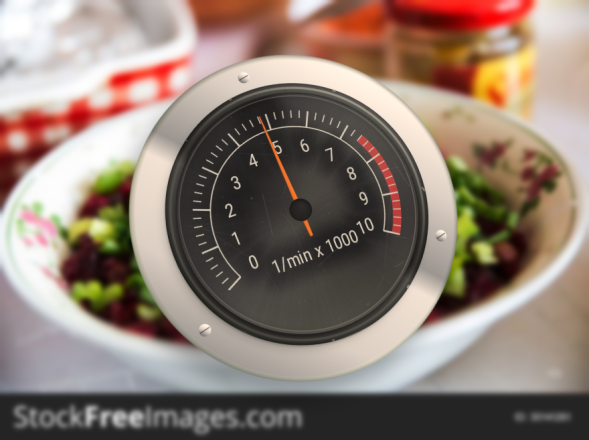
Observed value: rpm 4800
